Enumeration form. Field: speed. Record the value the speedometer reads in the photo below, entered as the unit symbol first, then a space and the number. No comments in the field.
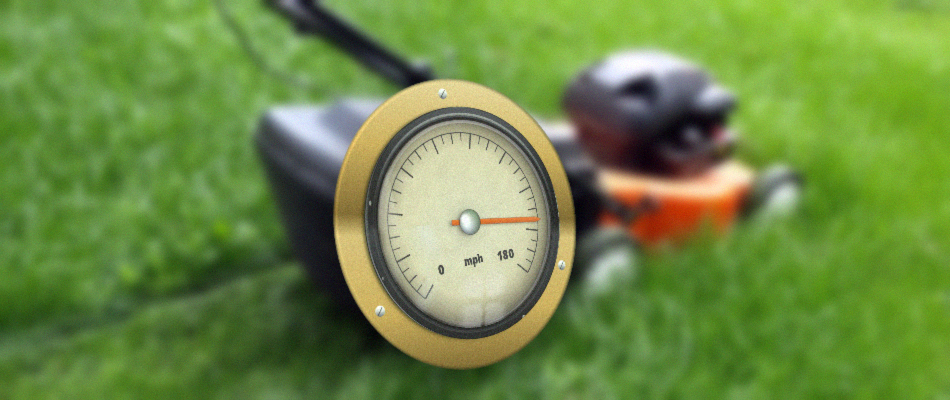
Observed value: mph 155
